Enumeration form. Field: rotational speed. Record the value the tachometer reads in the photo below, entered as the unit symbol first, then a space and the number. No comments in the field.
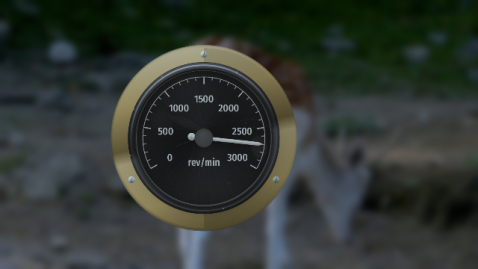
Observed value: rpm 2700
